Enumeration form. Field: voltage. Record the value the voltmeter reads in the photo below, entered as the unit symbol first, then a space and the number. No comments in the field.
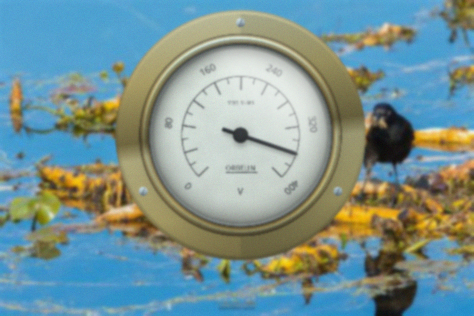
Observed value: V 360
